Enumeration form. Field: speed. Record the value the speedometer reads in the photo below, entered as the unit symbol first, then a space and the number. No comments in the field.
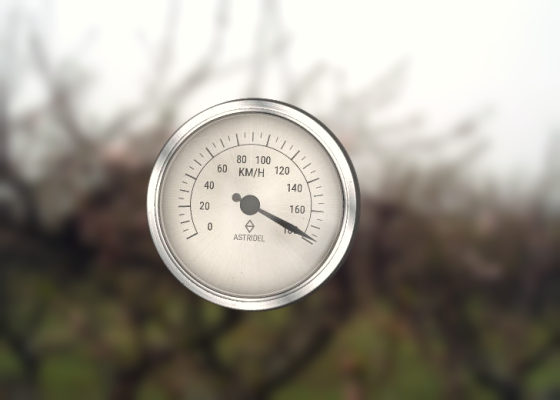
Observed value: km/h 177.5
